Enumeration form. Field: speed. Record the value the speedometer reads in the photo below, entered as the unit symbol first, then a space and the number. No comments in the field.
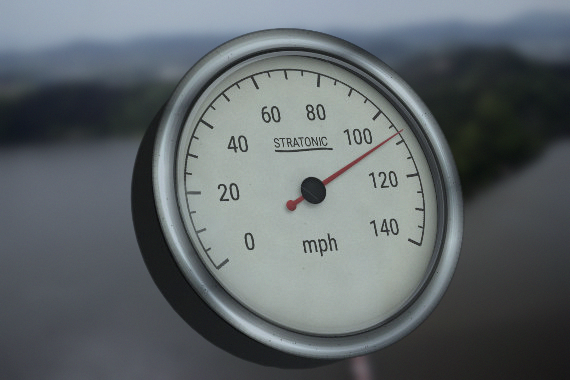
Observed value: mph 107.5
